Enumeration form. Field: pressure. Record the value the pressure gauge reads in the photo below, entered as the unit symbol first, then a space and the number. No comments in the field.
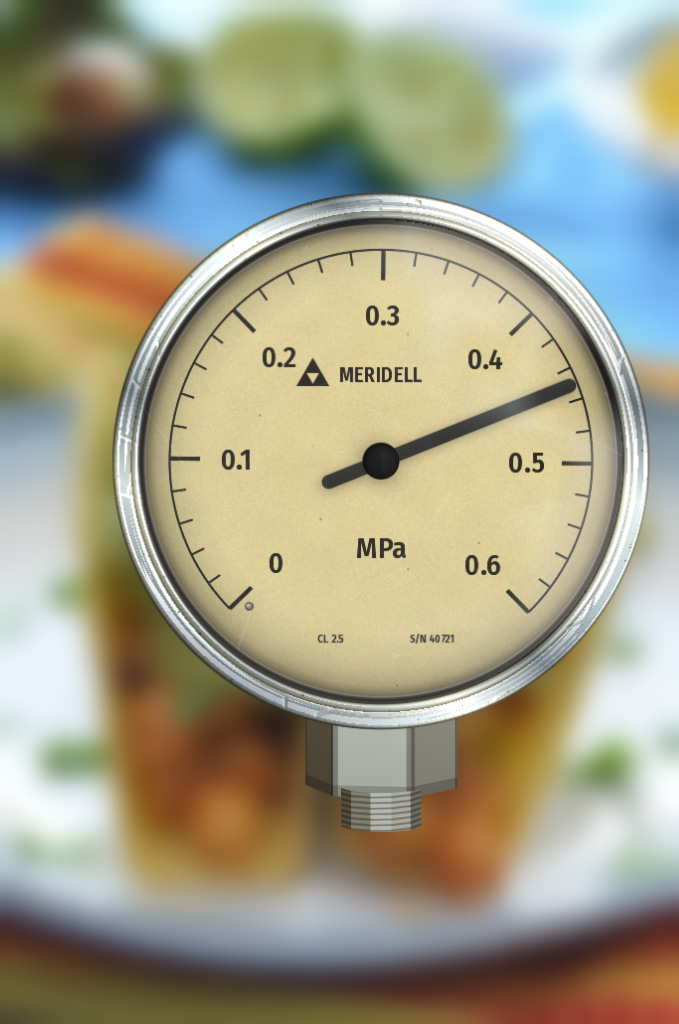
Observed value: MPa 0.45
